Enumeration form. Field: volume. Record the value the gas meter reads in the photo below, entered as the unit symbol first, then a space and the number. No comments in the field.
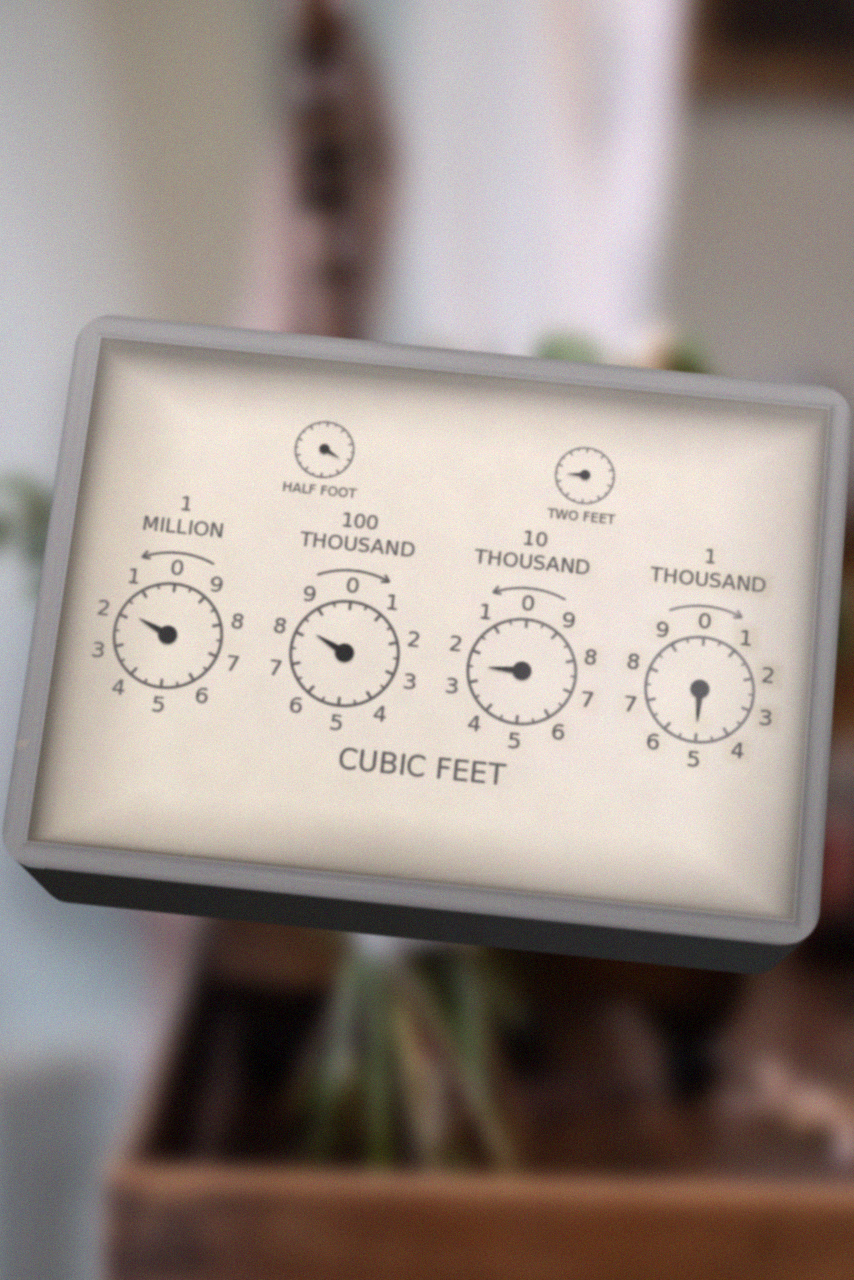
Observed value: ft³ 182500
